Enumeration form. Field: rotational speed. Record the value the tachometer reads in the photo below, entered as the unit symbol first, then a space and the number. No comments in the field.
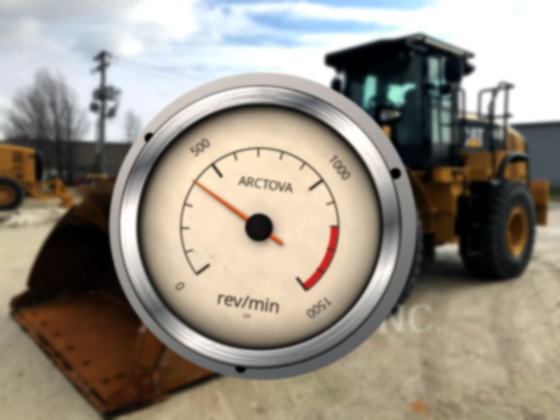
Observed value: rpm 400
